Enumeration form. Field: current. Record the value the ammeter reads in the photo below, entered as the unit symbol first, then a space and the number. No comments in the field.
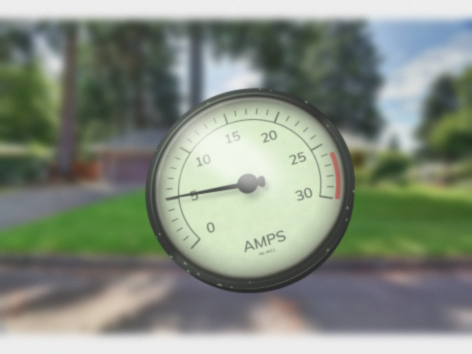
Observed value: A 5
